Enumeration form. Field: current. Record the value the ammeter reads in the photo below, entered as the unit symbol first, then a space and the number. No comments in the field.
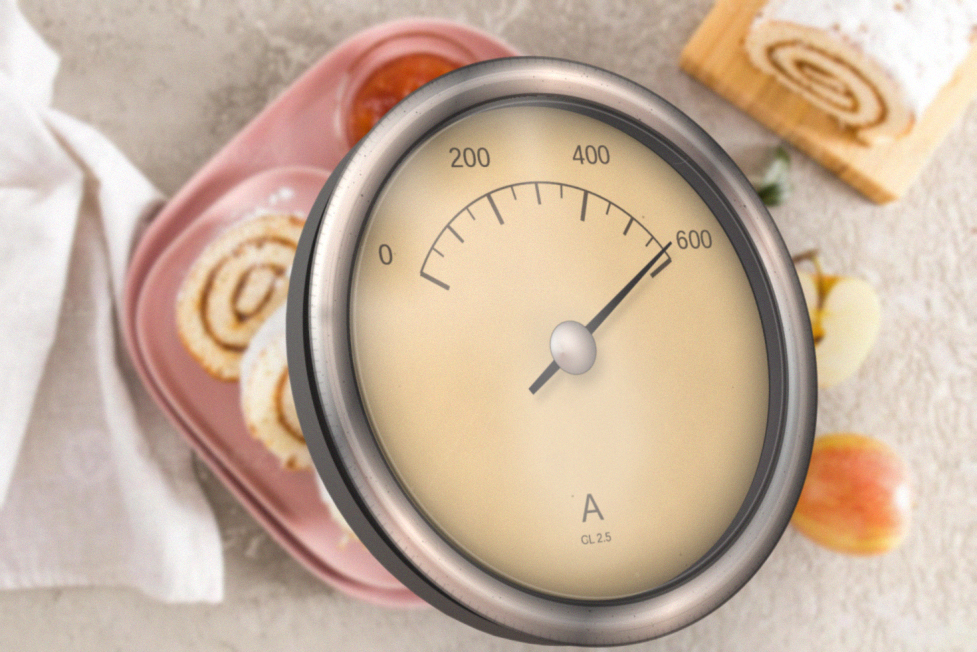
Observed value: A 575
